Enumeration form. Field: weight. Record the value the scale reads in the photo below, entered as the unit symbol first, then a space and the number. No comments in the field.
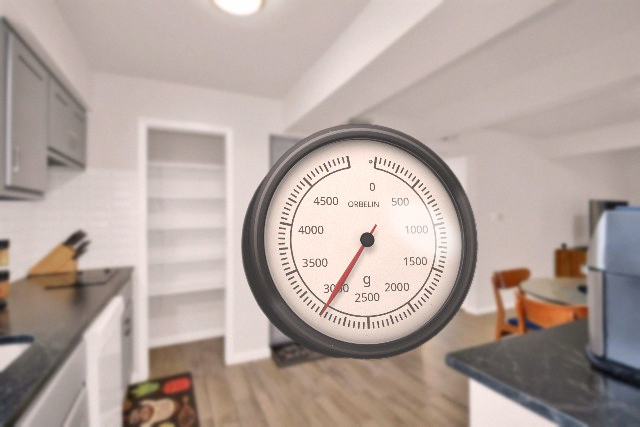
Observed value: g 3000
